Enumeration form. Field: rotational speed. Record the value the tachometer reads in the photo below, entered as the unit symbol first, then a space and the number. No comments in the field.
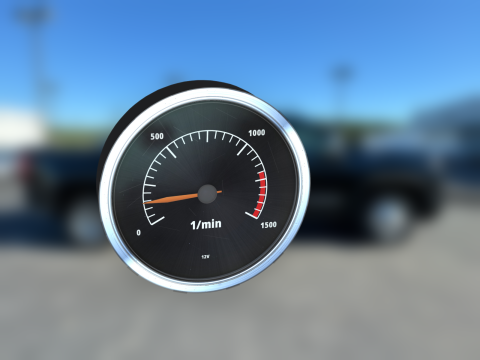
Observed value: rpm 150
